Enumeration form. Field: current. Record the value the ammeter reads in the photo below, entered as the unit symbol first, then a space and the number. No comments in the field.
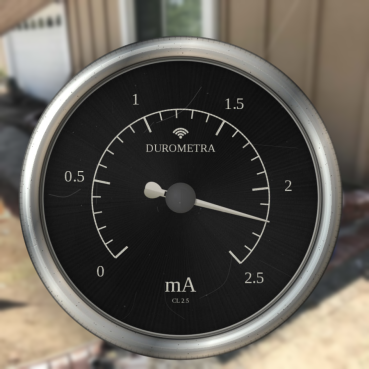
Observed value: mA 2.2
